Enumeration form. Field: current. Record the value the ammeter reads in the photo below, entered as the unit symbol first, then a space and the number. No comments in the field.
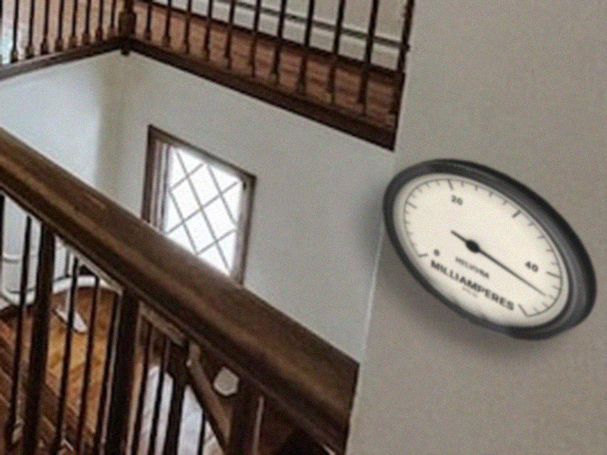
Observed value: mA 44
